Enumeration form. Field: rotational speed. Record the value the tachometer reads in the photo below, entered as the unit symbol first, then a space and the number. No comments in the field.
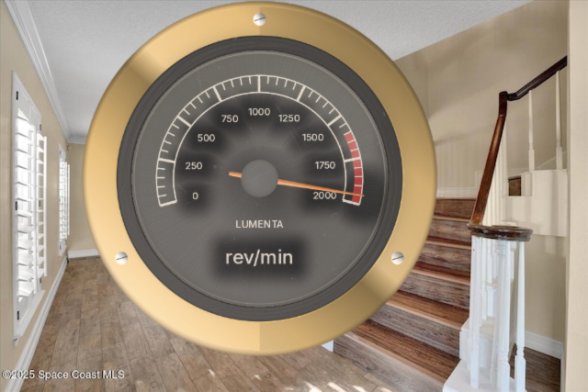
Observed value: rpm 1950
